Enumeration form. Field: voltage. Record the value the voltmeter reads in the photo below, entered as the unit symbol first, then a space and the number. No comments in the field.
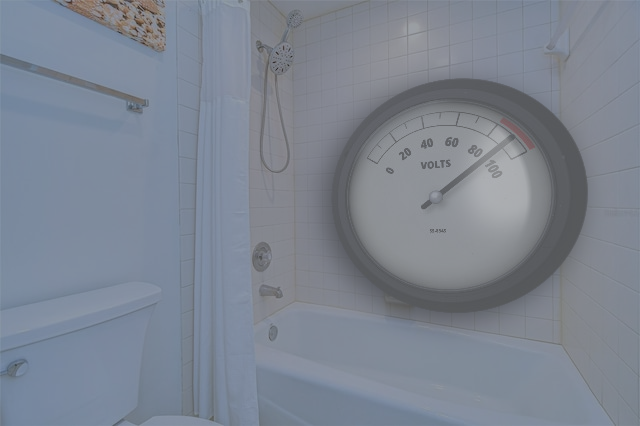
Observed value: V 90
